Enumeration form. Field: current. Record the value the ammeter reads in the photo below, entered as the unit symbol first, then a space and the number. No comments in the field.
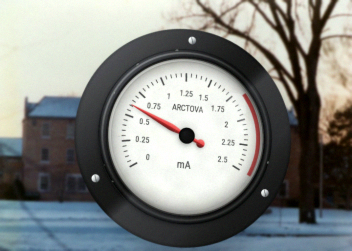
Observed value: mA 0.6
